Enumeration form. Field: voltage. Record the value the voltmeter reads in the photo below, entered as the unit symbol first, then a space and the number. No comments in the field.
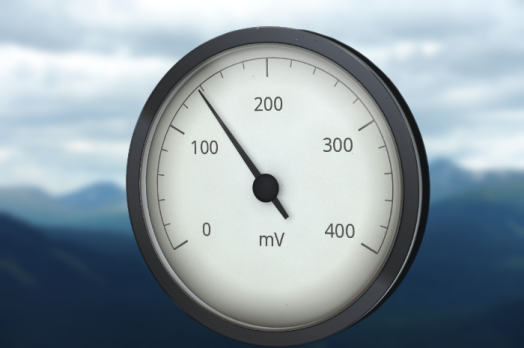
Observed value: mV 140
